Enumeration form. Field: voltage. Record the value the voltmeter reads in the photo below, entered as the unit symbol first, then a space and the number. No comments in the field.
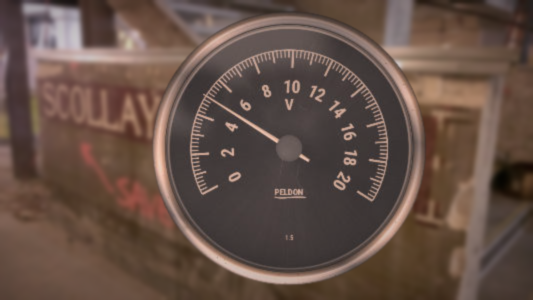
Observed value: V 5
